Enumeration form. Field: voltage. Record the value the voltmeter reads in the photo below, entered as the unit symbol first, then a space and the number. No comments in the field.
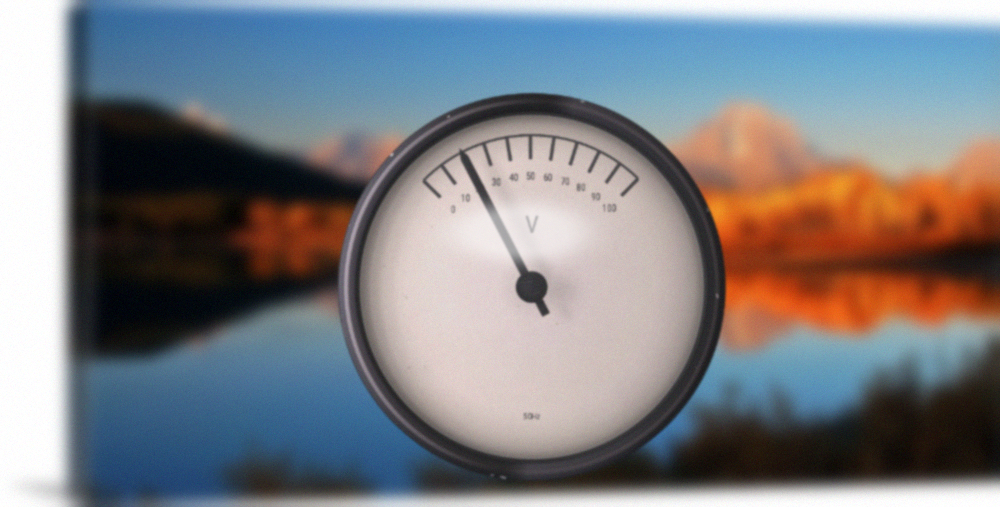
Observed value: V 20
